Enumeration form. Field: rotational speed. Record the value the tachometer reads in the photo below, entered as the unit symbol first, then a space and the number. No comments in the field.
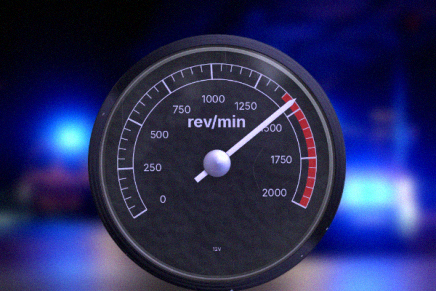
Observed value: rpm 1450
